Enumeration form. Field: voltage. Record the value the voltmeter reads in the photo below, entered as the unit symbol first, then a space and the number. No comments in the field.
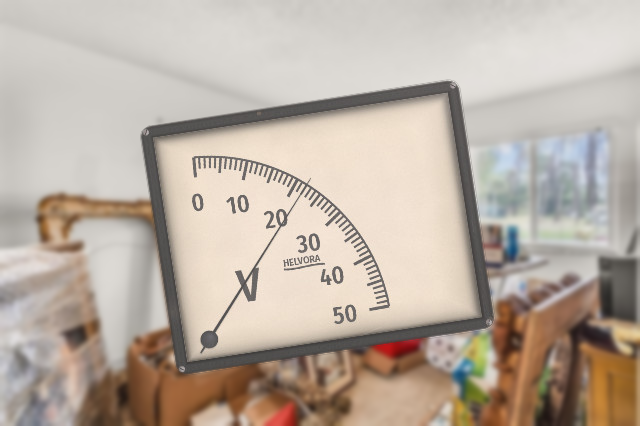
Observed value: V 22
